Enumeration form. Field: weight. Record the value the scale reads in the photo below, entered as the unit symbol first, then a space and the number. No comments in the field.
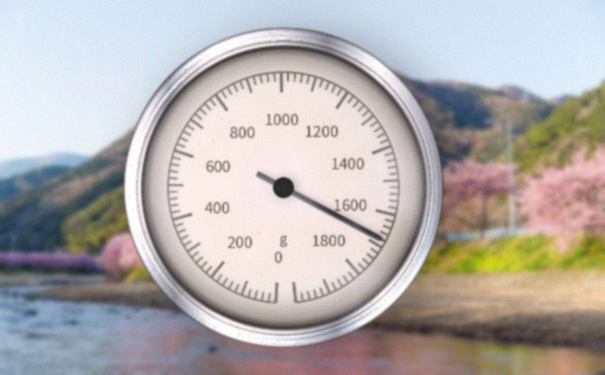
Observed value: g 1680
